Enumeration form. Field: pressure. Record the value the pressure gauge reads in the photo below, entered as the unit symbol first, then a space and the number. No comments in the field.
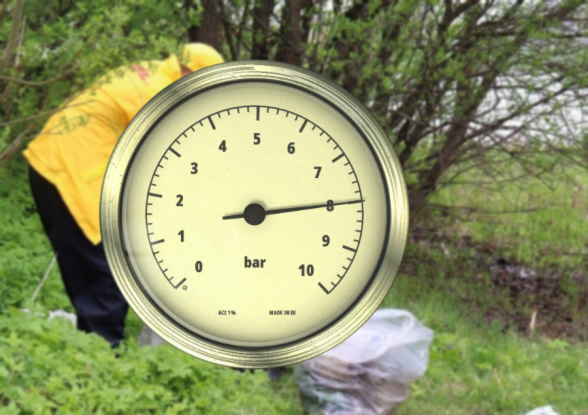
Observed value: bar 8
